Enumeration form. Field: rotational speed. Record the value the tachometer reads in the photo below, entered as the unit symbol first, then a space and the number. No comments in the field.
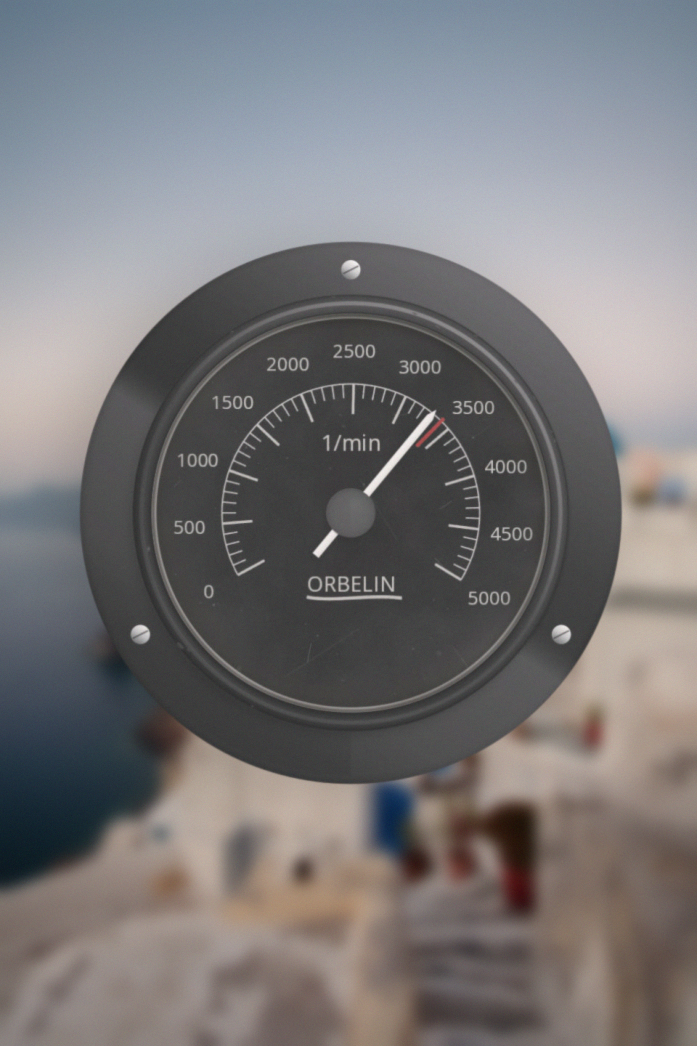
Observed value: rpm 3300
